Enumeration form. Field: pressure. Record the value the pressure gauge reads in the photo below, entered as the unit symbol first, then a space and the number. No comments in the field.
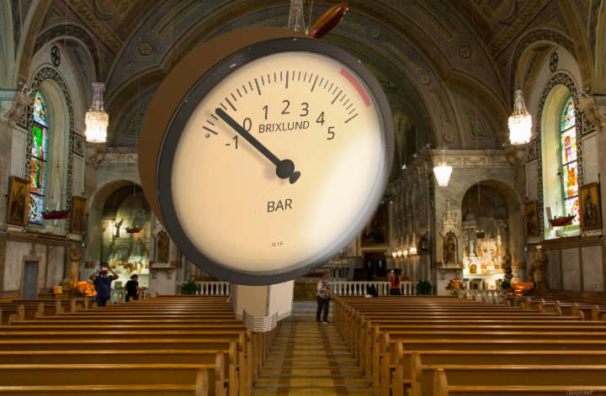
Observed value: bar -0.4
